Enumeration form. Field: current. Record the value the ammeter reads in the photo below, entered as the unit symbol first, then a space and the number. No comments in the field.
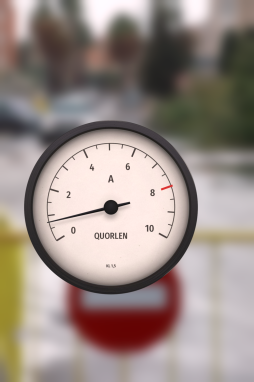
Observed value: A 0.75
